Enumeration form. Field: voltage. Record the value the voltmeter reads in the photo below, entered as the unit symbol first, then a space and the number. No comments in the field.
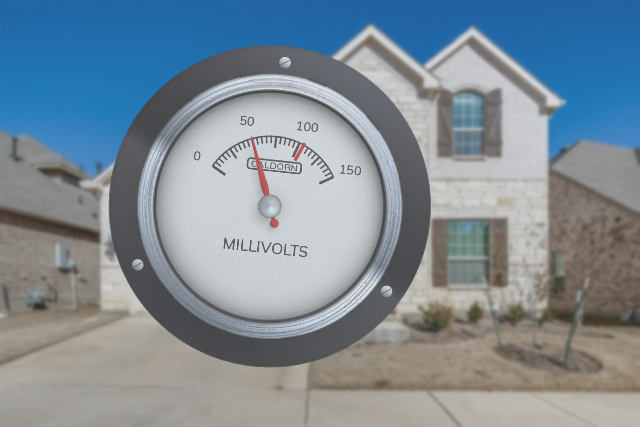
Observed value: mV 50
